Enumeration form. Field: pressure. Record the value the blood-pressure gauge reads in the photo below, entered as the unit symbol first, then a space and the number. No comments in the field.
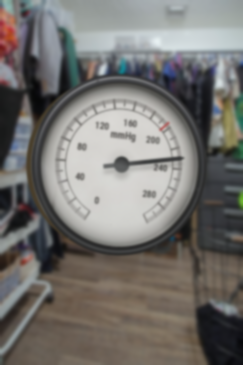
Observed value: mmHg 230
